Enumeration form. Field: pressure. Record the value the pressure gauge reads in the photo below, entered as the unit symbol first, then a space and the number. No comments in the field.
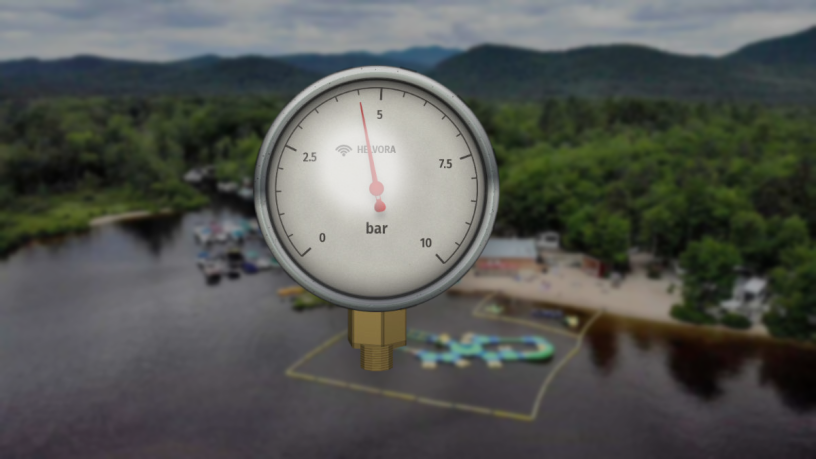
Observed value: bar 4.5
